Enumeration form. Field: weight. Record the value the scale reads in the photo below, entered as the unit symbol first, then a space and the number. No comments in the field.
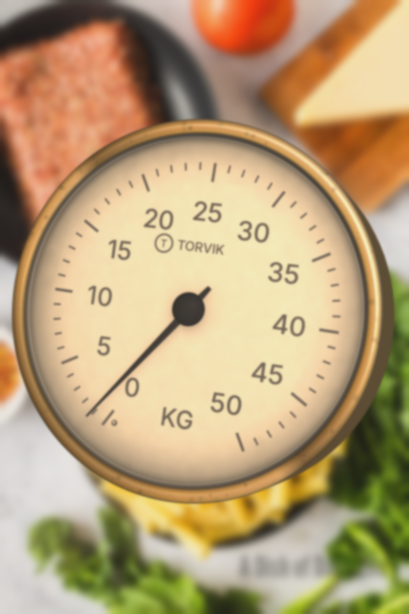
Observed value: kg 1
